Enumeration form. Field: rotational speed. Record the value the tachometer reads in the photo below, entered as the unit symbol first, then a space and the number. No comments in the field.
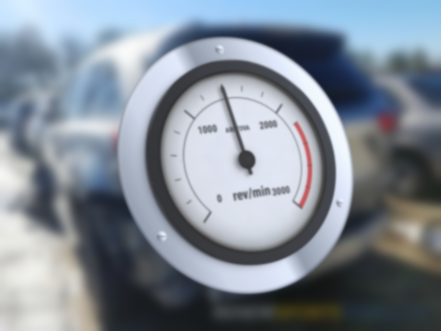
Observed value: rpm 1400
